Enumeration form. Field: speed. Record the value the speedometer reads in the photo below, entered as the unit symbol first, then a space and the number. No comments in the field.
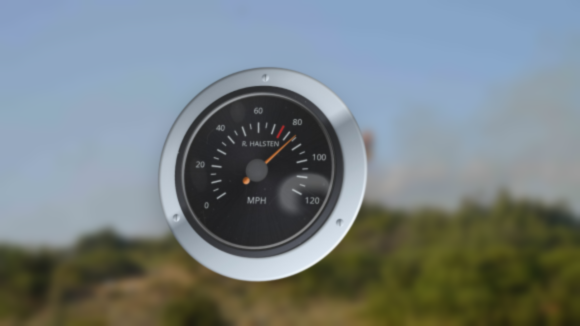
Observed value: mph 85
